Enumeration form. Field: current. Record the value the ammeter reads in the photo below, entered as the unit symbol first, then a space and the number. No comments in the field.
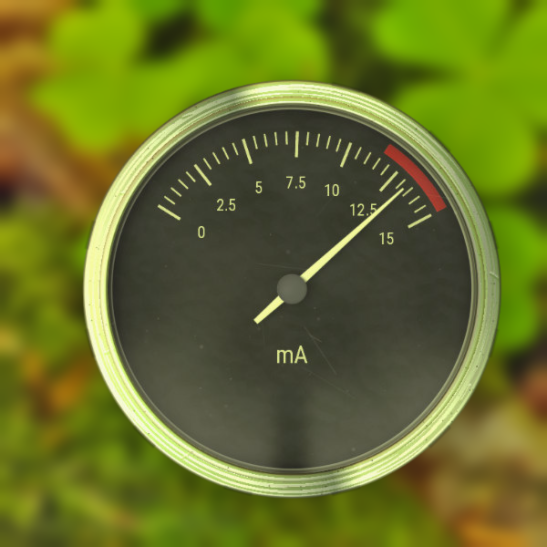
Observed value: mA 13.25
